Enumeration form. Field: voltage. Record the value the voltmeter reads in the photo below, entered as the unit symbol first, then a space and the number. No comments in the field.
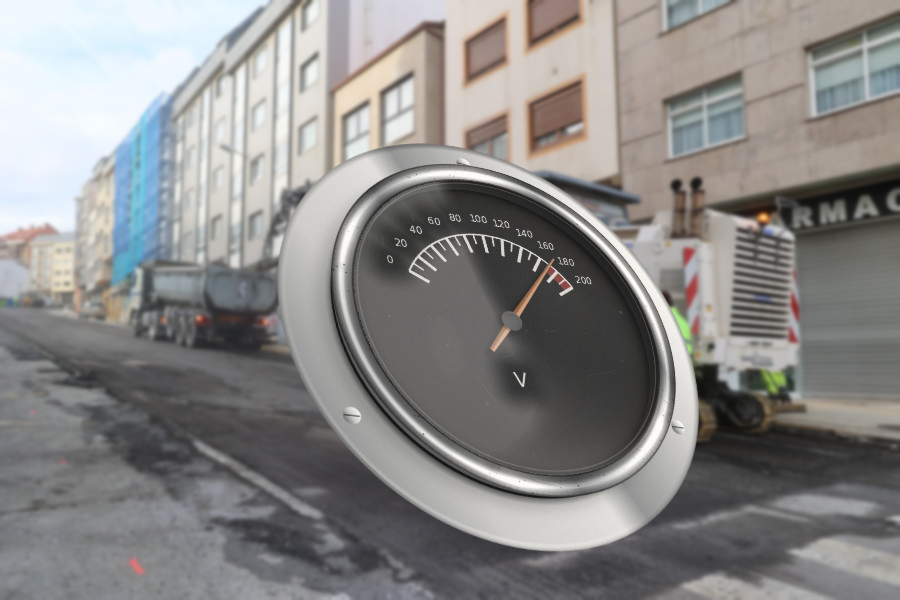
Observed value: V 170
